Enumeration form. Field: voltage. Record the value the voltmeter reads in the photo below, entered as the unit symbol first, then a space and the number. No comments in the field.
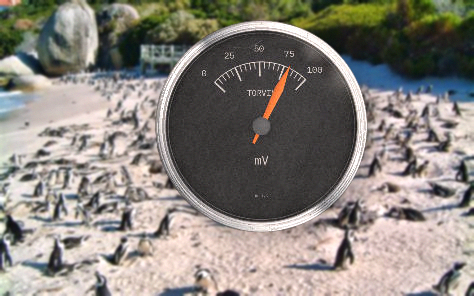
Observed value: mV 80
